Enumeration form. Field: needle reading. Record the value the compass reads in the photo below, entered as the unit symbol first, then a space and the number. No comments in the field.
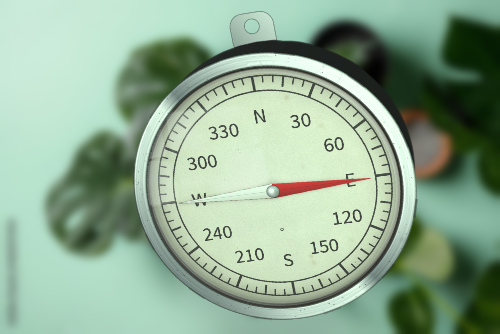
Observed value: ° 90
